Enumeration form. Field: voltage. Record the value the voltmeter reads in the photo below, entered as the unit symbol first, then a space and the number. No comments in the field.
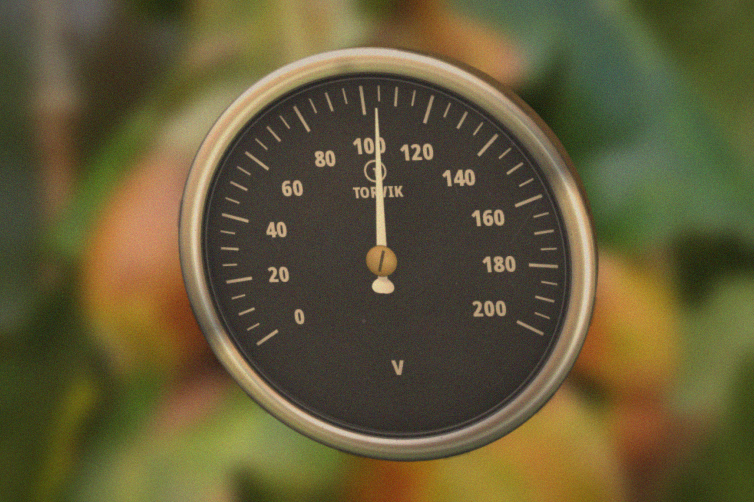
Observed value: V 105
